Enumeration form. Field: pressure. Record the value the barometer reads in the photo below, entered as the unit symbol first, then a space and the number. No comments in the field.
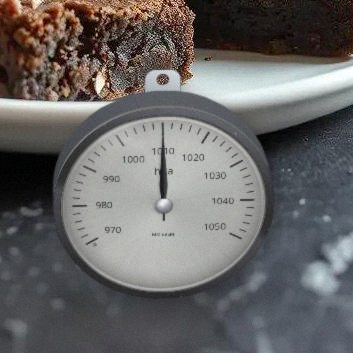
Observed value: hPa 1010
